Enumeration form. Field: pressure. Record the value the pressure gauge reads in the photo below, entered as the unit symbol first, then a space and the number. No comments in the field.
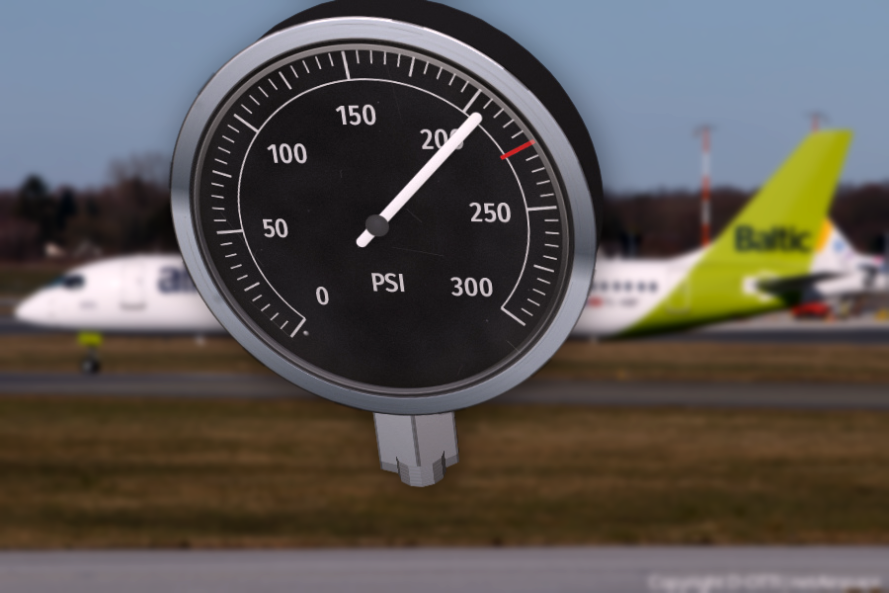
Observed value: psi 205
